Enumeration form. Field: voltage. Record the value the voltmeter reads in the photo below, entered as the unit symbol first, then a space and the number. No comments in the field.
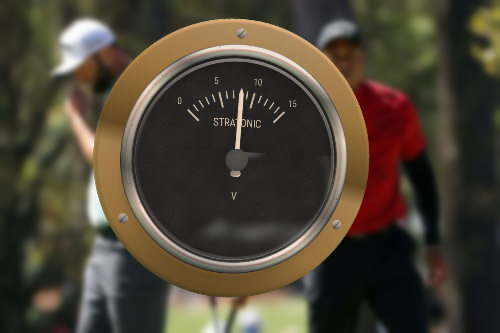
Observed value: V 8
